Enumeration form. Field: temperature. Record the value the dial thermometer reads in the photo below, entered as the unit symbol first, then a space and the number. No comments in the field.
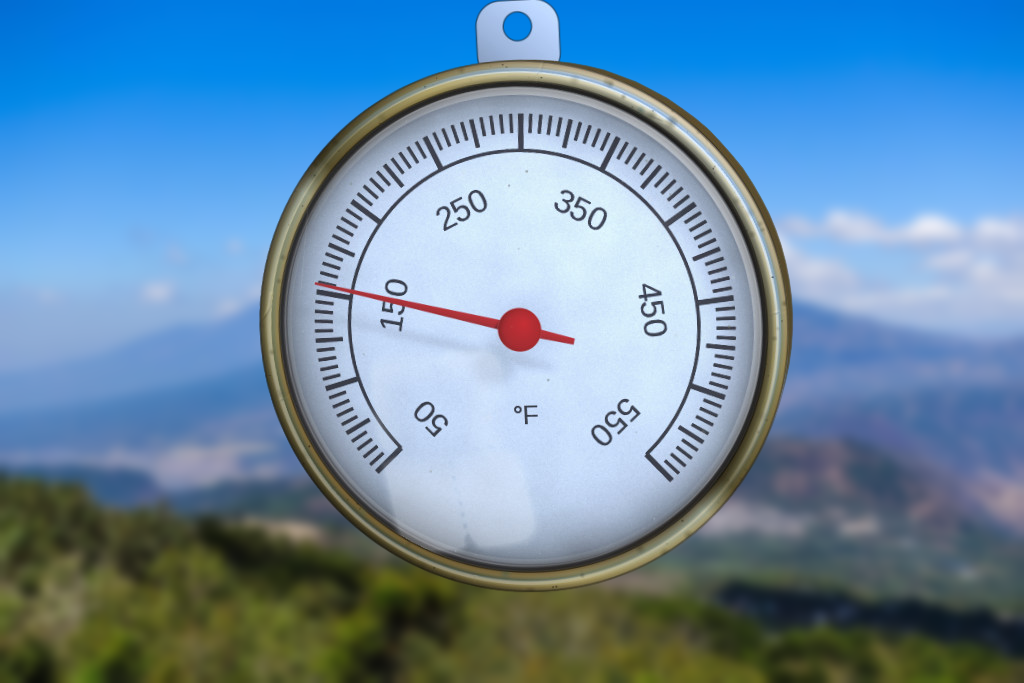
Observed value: °F 155
